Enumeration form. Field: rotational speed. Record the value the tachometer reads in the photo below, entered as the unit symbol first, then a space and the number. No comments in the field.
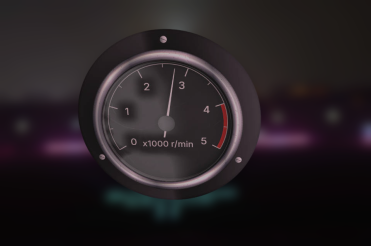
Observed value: rpm 2750
